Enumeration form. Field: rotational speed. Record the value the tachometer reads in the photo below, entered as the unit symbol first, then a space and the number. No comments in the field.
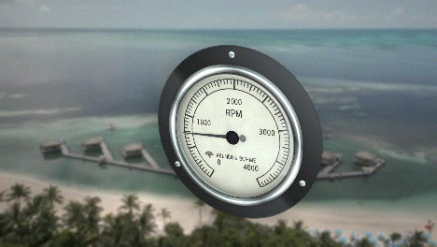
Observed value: rpm 750
